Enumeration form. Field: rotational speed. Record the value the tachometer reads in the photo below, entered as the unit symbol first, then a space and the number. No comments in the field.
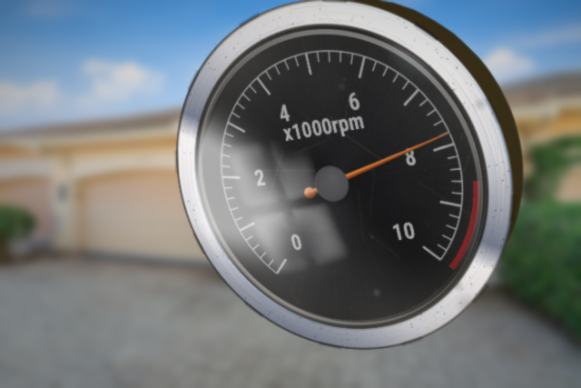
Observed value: rpm 7800
